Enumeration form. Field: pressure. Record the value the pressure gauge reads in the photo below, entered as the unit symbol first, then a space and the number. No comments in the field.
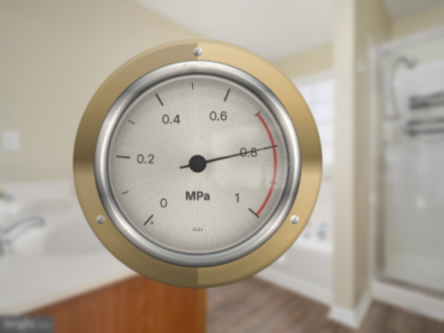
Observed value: MPa 0.8
